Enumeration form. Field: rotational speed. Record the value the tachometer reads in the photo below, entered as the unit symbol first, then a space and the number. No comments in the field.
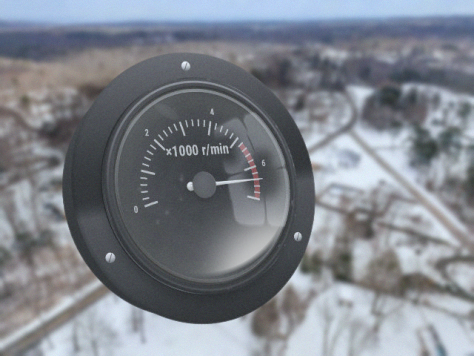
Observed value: rpm 6400
